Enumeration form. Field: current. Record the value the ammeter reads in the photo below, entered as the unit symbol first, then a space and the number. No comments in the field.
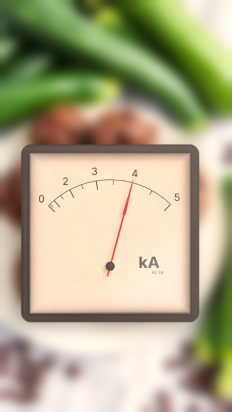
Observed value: kA 4
